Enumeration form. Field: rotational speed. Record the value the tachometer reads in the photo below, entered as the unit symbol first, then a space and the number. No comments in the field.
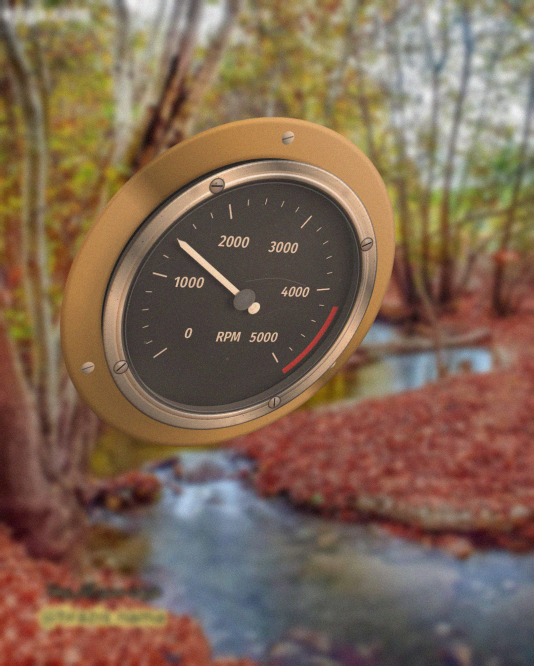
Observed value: rpm 1400
